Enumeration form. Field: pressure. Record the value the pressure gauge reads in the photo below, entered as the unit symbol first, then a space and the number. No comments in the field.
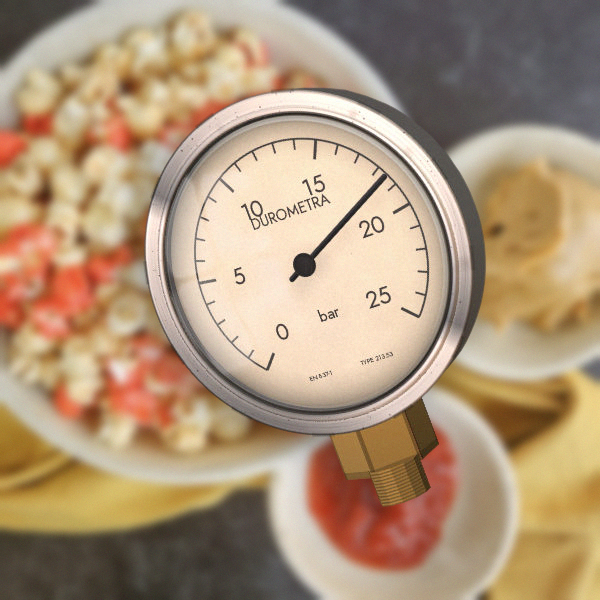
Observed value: bar 18.5
